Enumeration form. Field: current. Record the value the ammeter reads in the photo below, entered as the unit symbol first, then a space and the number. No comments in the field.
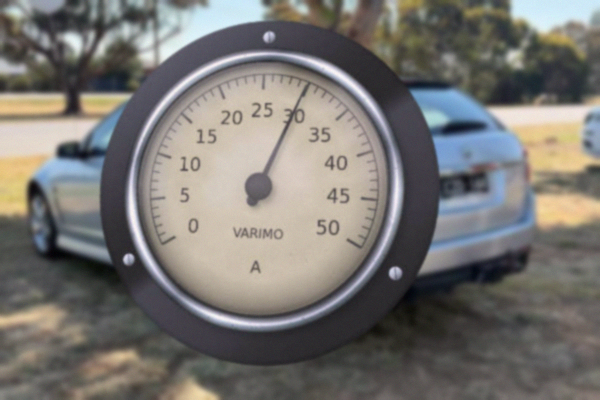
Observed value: A 30
